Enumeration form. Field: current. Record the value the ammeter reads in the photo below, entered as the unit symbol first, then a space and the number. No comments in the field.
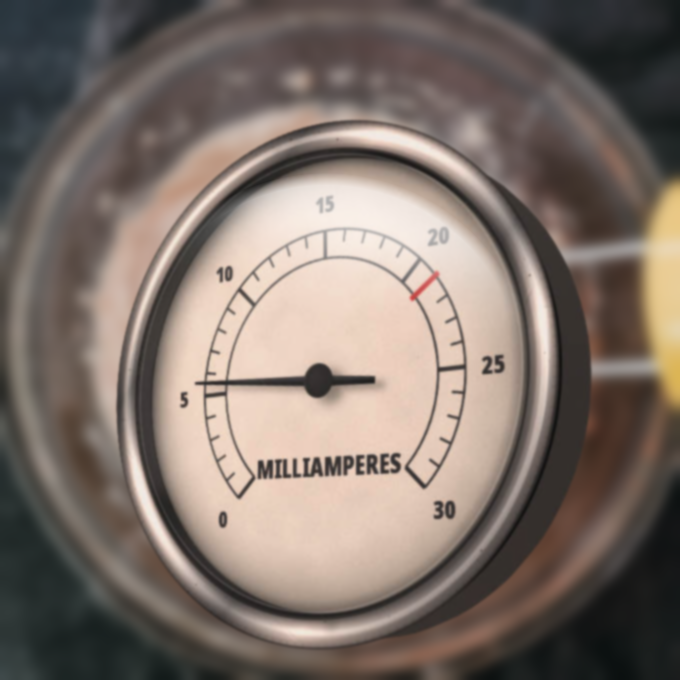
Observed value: mA 5.5
